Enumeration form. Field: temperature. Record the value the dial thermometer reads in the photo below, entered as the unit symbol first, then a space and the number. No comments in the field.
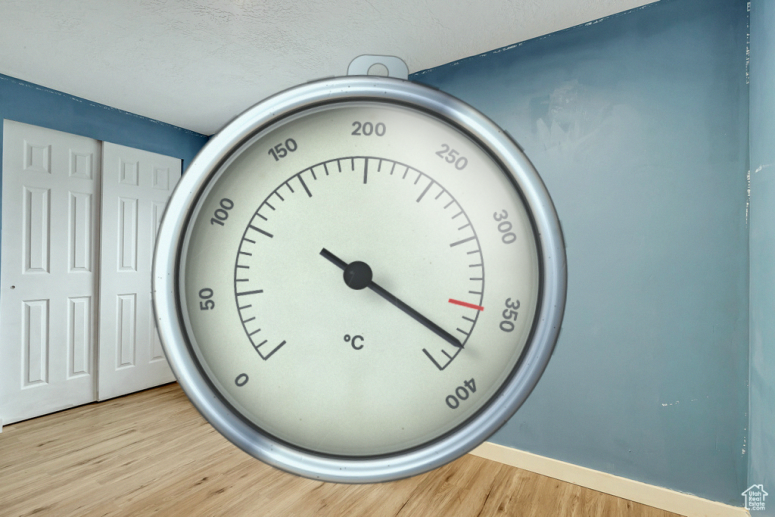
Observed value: °C 380
